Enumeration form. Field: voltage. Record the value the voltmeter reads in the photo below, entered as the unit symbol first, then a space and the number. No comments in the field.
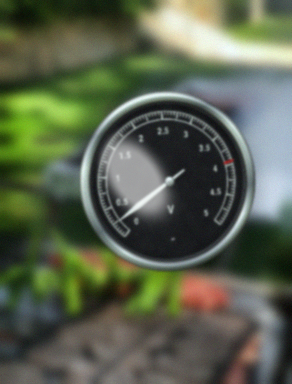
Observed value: V 0.25
